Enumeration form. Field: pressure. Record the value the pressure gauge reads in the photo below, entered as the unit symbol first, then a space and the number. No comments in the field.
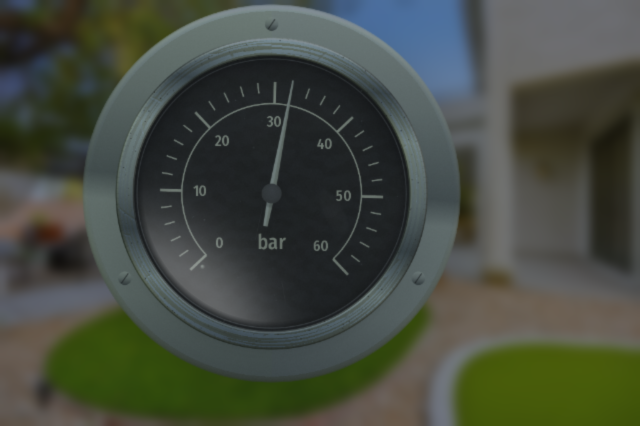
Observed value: bar 32
